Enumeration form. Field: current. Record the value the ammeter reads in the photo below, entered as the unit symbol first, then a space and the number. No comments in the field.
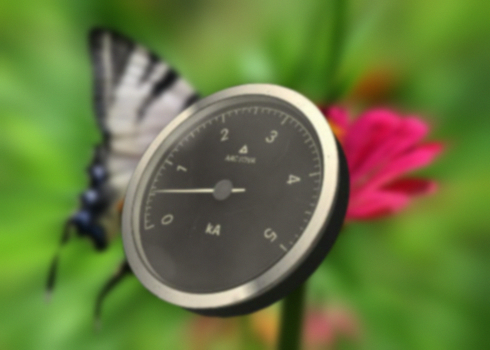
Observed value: kA 0.5
